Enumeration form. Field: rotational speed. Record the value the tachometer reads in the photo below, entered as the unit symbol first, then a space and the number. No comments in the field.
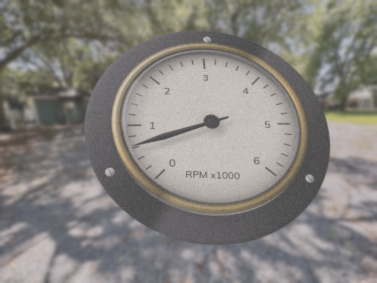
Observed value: rpm 600
